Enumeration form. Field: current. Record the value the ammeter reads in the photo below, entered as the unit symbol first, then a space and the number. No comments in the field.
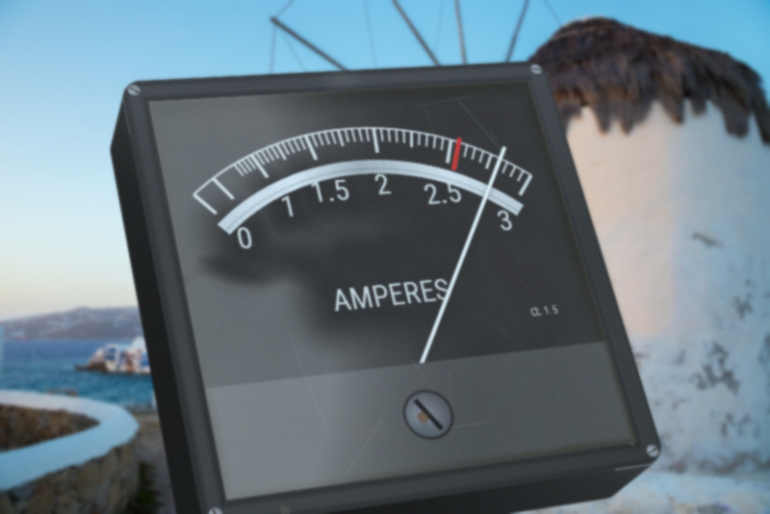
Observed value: A 2.8
